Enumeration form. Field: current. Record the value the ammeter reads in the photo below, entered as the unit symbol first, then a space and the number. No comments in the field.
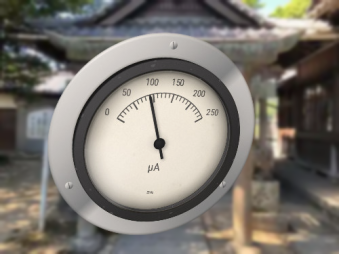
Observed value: µA 90
